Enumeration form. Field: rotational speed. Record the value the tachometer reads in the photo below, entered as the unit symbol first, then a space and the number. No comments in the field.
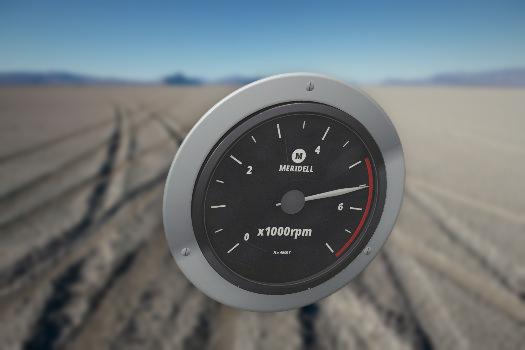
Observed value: rpm 5500
